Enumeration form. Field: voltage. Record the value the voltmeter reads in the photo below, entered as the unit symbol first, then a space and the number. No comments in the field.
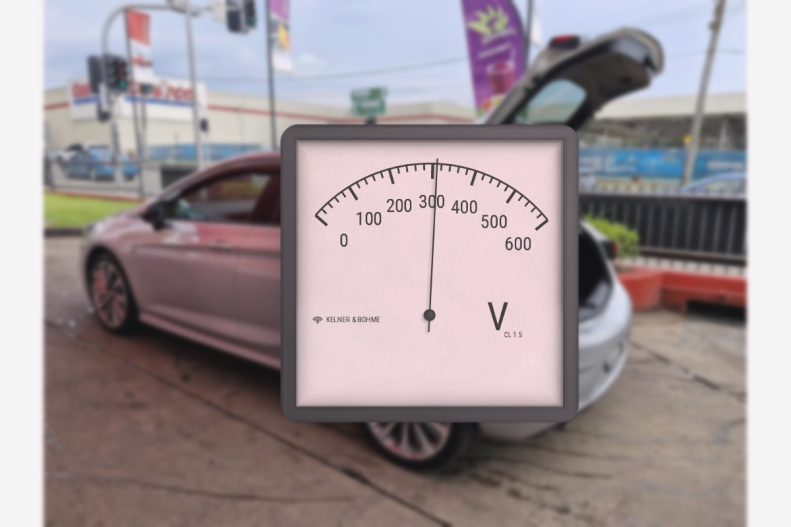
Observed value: V 310
